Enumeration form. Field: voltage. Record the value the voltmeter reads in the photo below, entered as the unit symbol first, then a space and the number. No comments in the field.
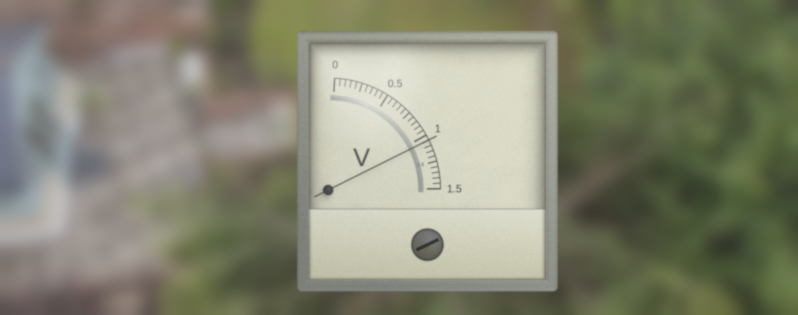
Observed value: V 1.05
